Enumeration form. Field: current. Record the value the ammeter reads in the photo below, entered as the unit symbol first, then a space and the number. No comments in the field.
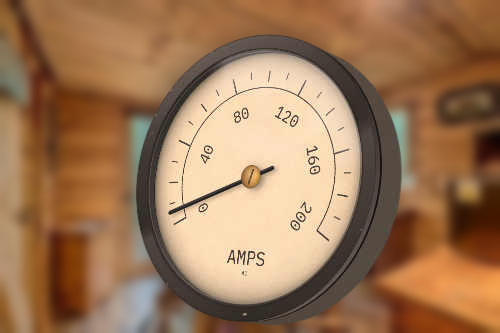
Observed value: A 5
